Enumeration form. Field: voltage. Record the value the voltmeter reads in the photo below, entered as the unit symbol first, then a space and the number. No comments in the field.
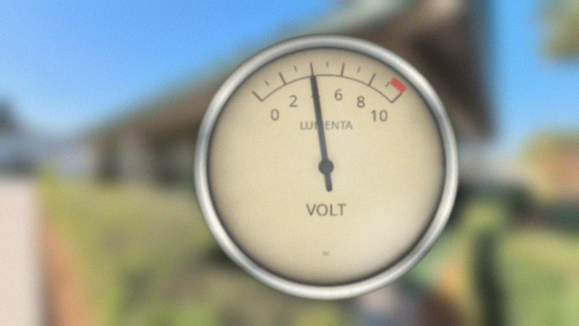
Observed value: V 4
